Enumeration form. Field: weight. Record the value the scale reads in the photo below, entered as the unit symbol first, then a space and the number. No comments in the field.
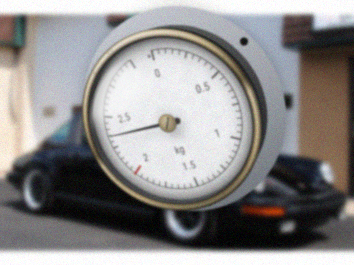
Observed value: kg 2.35
